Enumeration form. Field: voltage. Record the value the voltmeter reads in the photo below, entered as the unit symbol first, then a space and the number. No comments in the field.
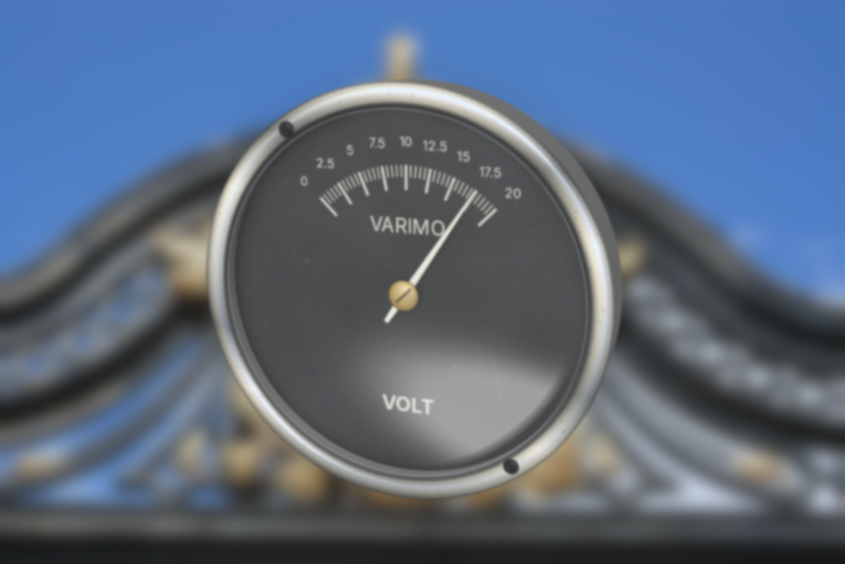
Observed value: V 17.5
